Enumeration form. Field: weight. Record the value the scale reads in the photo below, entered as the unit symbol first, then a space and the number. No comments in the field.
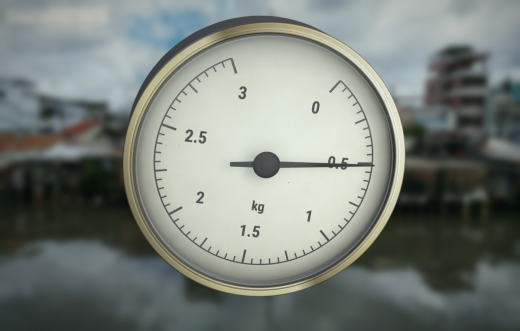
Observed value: kg 0.5
